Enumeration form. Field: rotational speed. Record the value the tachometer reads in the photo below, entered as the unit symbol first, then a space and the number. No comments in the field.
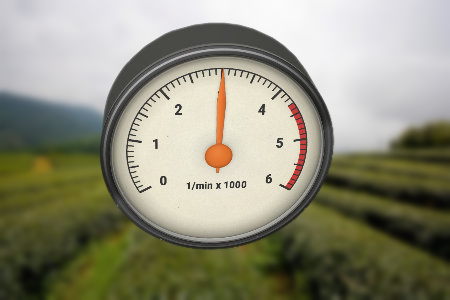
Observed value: rpm 3000
